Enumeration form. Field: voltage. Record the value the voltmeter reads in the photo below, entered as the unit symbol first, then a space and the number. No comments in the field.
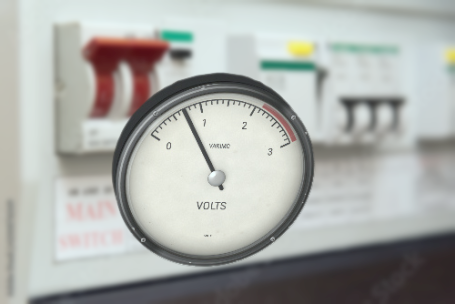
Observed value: V 0.7
